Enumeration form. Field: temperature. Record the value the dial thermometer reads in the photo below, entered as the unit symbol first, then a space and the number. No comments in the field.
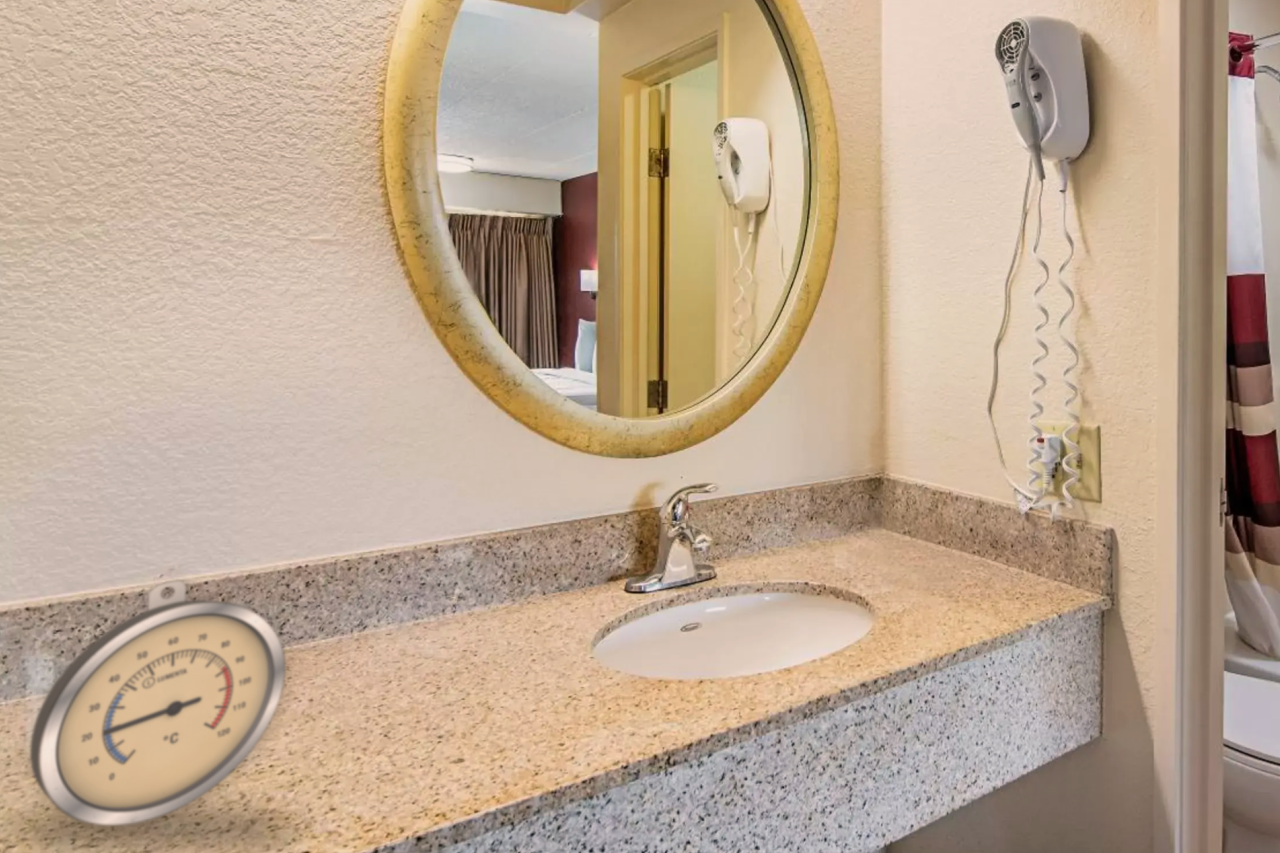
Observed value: °C 20
